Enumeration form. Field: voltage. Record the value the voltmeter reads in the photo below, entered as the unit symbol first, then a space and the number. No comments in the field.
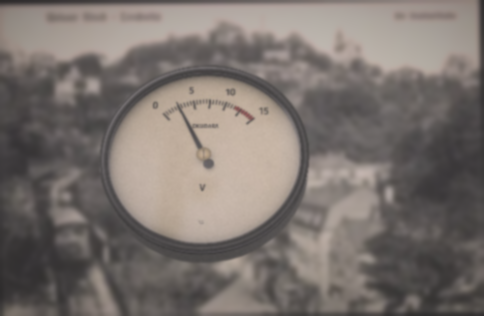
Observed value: V 2.5
